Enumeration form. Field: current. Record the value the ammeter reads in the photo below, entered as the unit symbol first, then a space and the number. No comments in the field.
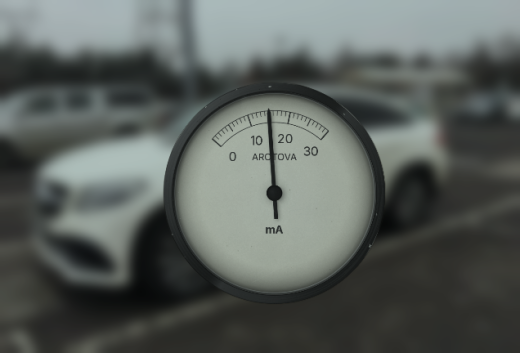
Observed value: mA 15
